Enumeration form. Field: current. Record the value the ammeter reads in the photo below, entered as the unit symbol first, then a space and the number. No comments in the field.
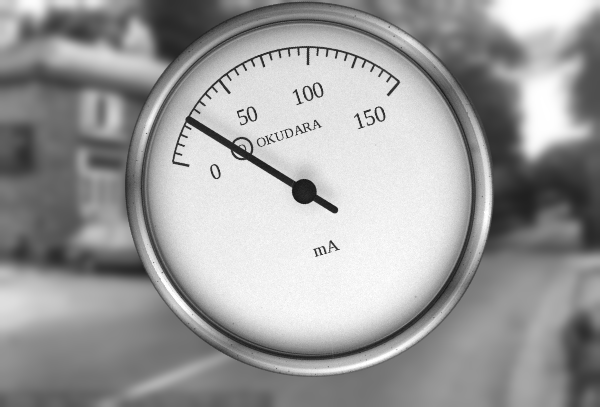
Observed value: mA 25
